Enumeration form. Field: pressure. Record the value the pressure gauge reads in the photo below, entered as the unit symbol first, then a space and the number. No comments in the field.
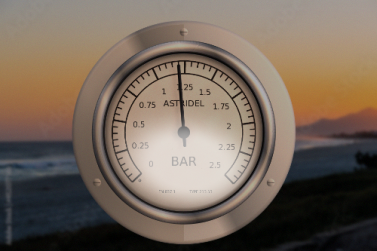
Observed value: bar 1.2
